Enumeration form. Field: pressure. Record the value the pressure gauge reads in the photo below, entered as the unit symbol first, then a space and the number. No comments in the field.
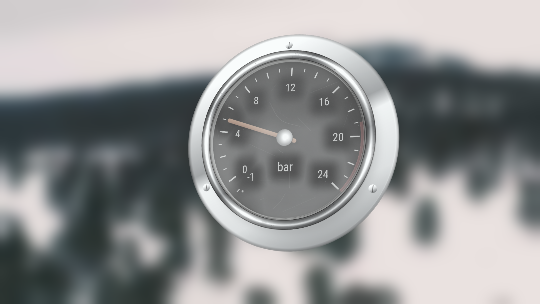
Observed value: bar 5
